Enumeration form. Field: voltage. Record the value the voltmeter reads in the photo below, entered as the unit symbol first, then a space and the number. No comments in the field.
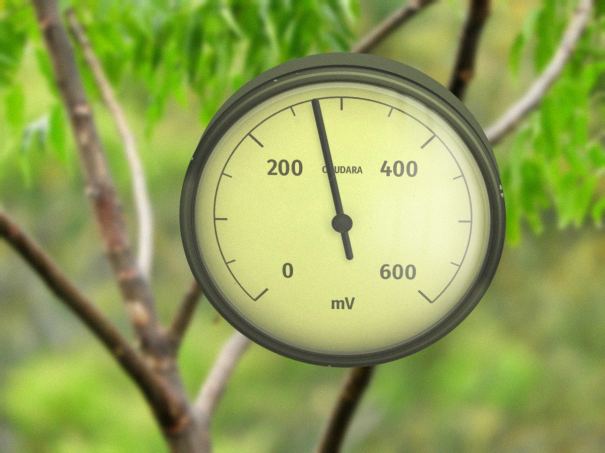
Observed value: mV 275
